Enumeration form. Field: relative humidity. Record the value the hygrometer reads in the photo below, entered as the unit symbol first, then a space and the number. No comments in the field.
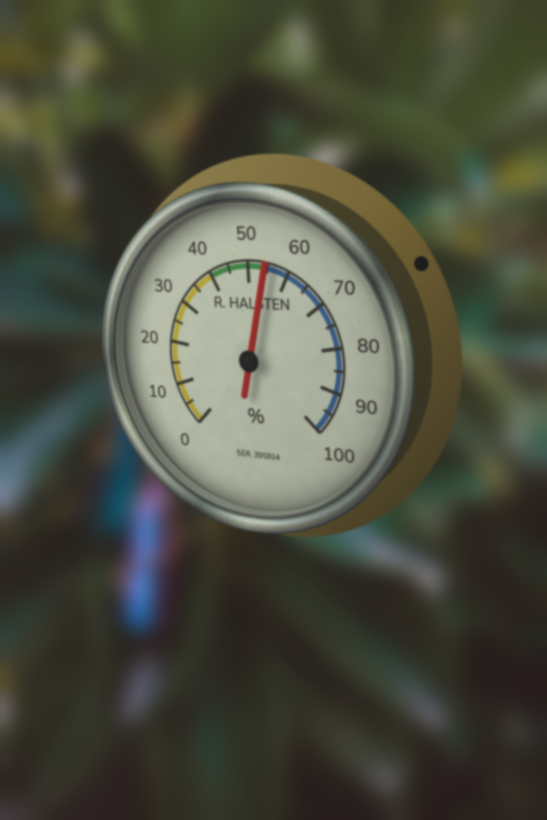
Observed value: % 55
